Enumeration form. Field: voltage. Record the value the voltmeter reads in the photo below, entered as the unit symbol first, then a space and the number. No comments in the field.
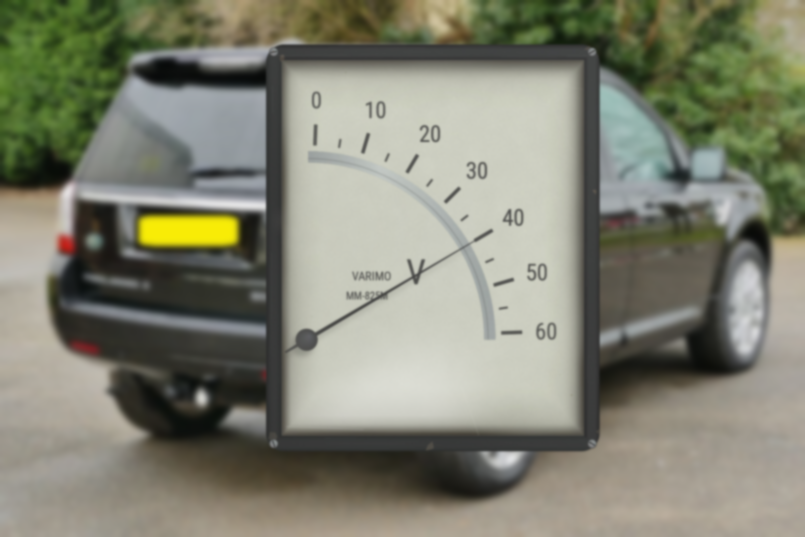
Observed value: V 40
